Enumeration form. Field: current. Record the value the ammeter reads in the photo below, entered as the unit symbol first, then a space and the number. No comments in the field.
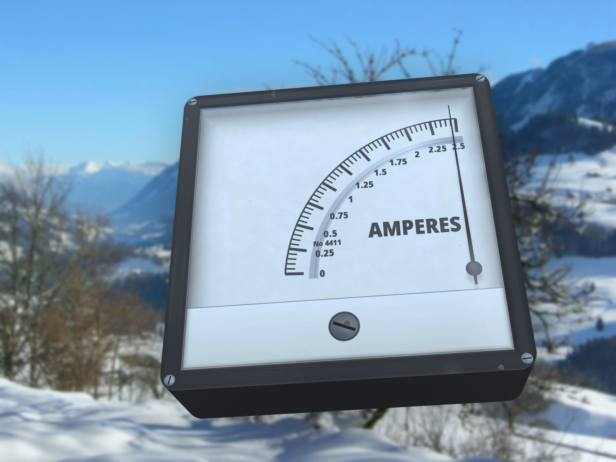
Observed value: A 2.45
